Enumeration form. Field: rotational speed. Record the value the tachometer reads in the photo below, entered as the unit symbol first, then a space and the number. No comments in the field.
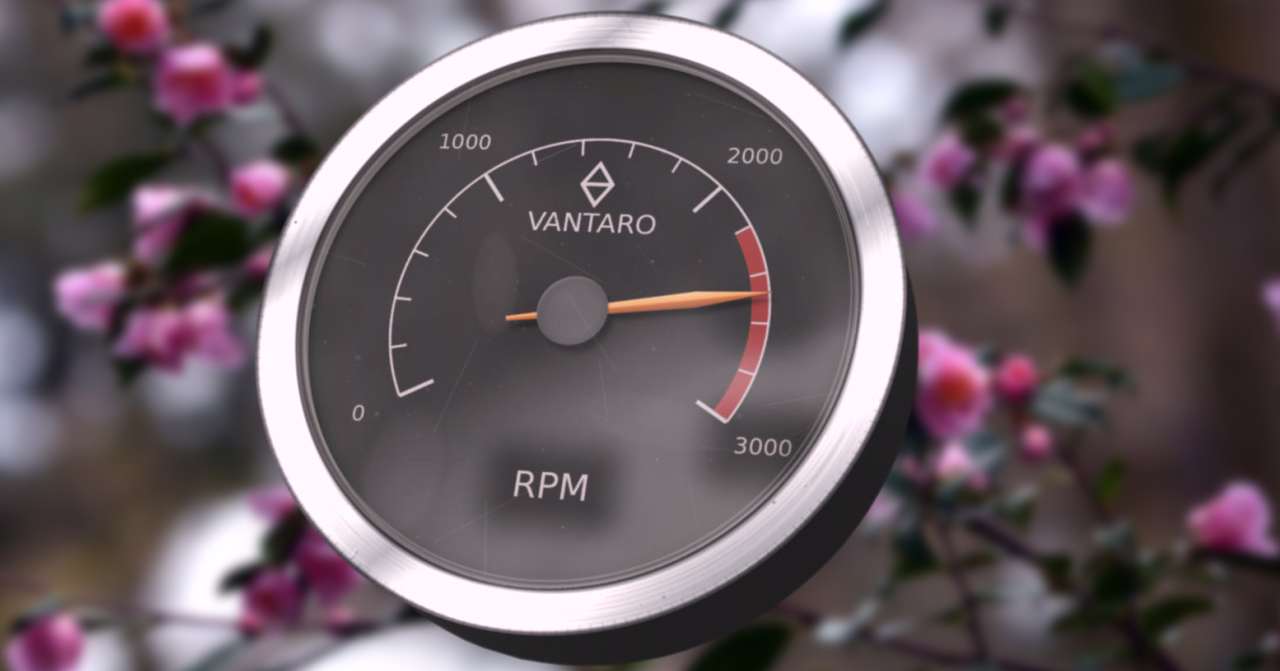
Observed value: rpm 2500
